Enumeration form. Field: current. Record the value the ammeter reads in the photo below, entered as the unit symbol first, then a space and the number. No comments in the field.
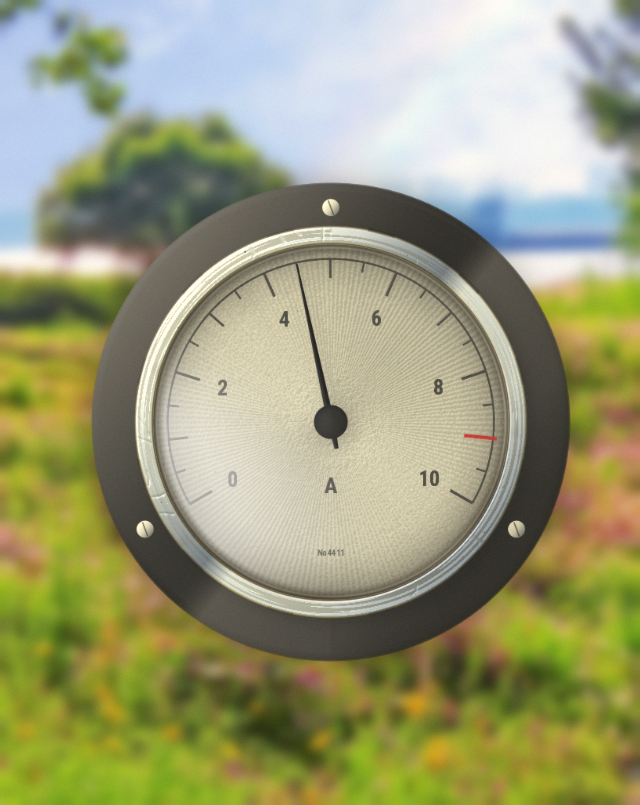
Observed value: A 4.5
